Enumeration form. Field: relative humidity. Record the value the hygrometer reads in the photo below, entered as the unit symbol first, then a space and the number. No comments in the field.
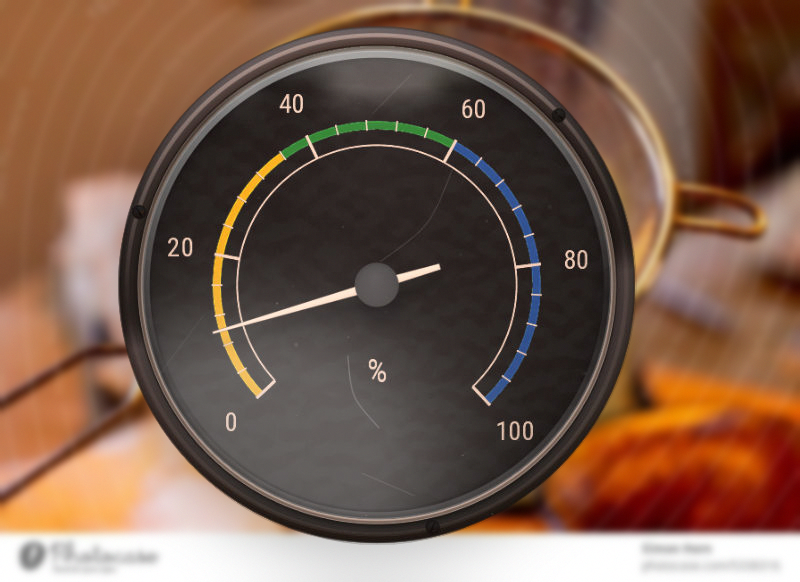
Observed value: % 10
